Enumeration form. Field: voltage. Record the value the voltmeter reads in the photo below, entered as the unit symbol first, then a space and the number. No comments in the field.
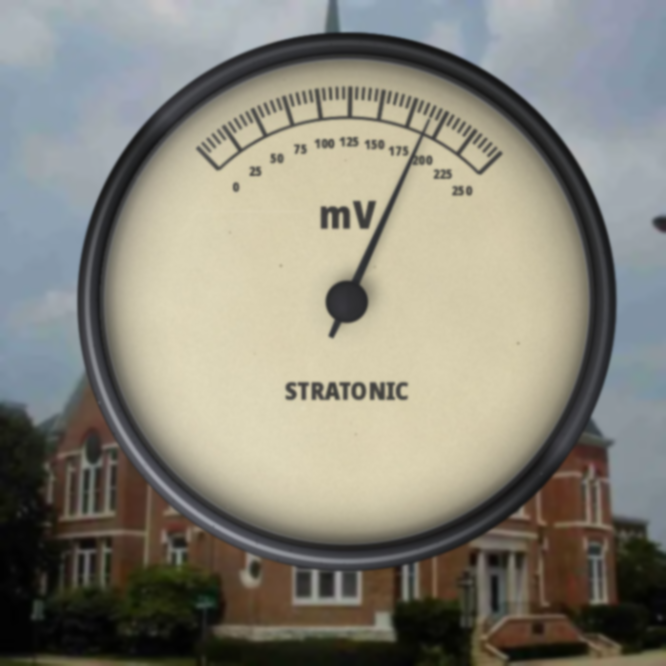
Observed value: mV 190
